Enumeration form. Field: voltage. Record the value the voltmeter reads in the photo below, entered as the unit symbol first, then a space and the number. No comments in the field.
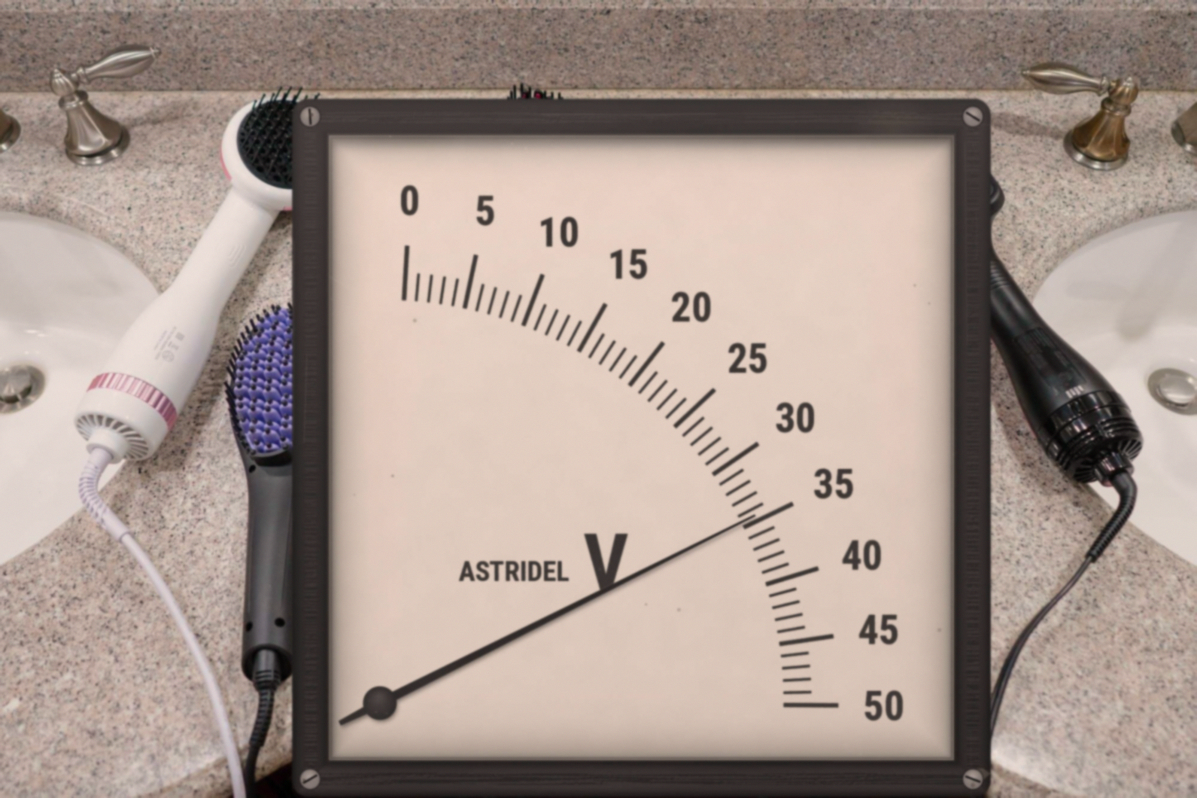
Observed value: V 34.5
